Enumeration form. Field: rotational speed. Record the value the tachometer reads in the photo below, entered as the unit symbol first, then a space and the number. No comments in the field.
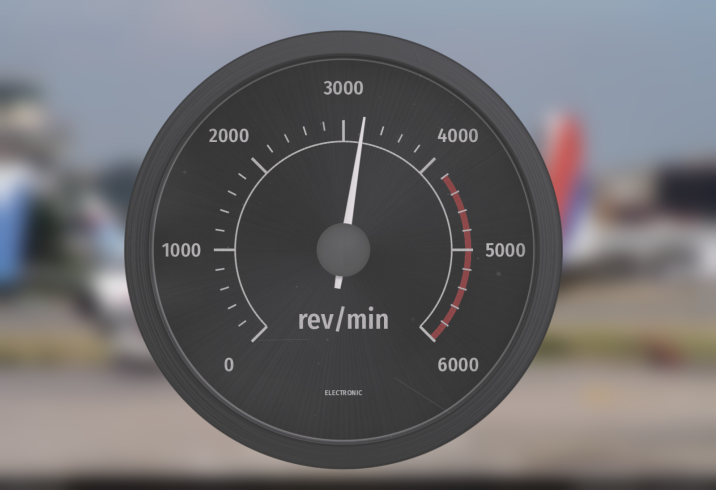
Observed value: rpm 3200
